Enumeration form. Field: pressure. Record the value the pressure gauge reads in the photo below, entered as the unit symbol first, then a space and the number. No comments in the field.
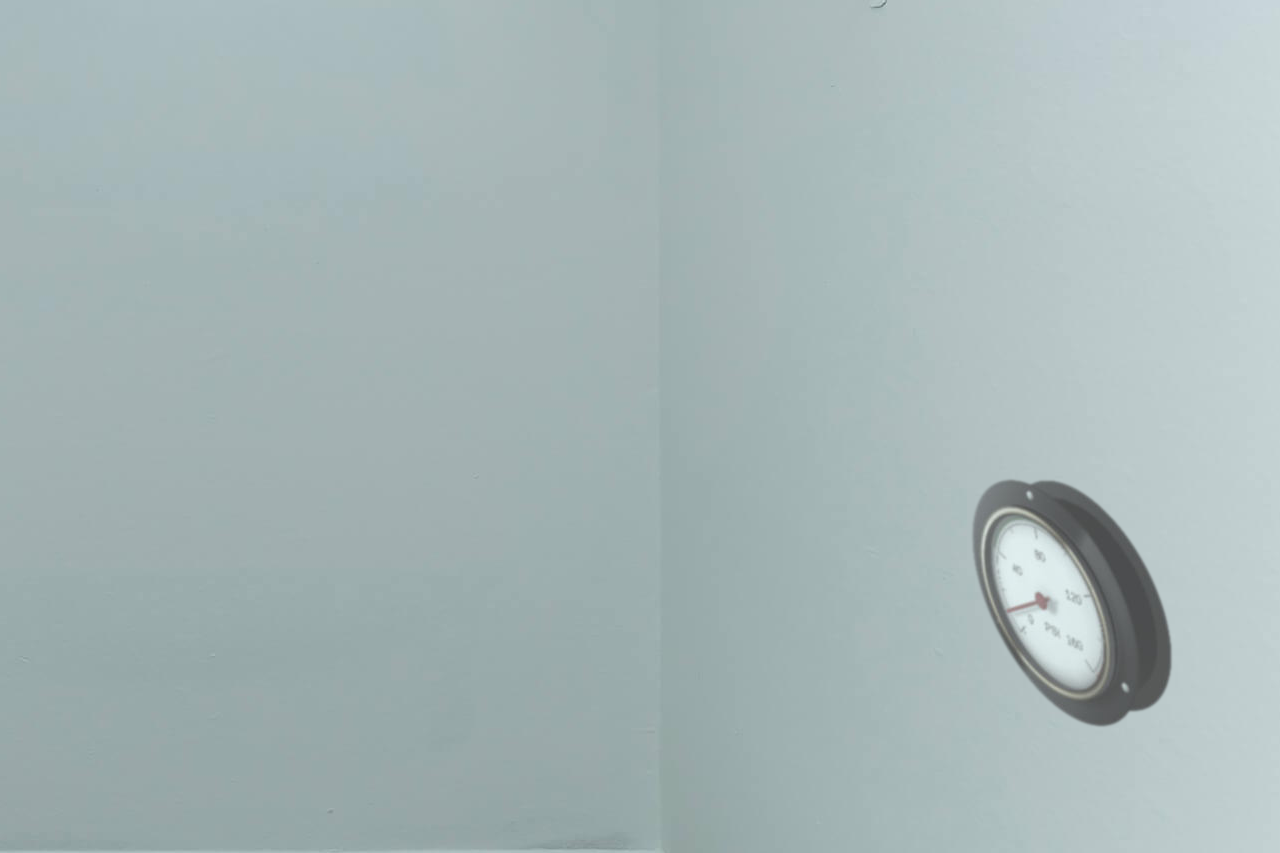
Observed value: psi 10
